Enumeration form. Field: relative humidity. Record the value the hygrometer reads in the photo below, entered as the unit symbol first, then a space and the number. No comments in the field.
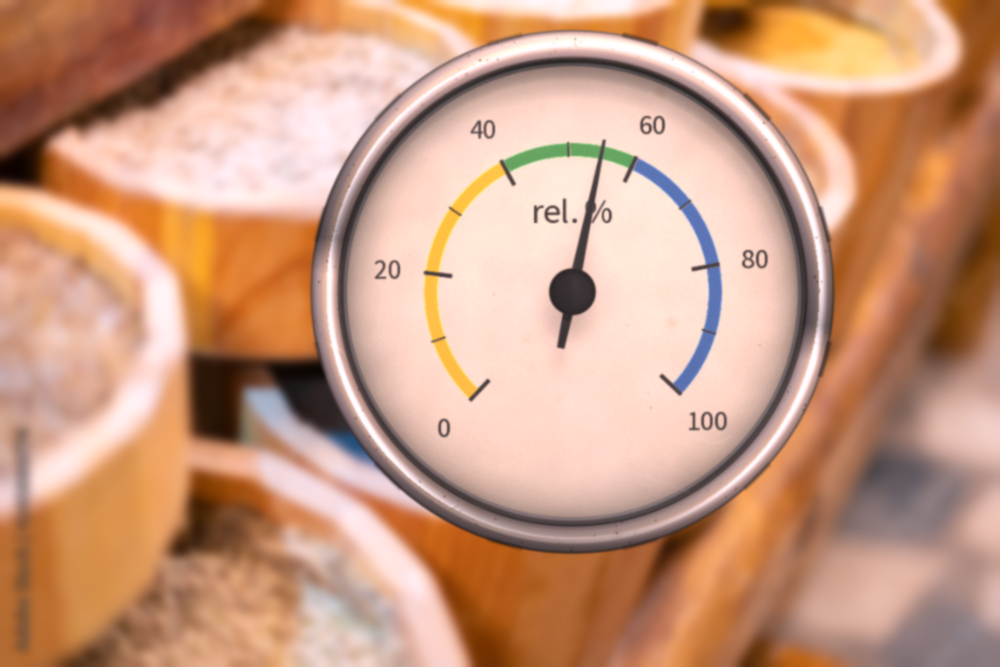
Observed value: % 55
